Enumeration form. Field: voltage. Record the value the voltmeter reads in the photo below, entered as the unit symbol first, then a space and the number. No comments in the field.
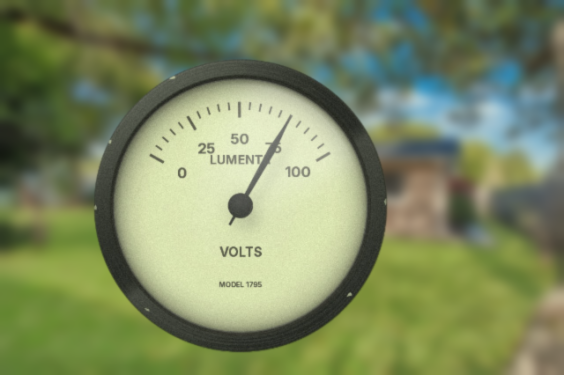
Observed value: V 75
